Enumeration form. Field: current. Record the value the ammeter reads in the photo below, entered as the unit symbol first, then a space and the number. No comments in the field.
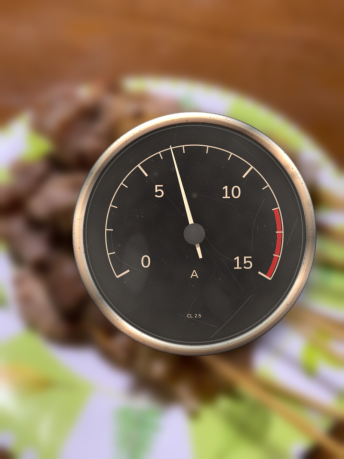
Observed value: A 6.5
